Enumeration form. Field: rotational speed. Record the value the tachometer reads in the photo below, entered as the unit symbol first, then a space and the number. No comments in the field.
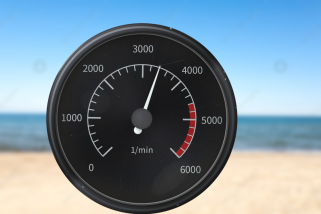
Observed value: rpm 3400
